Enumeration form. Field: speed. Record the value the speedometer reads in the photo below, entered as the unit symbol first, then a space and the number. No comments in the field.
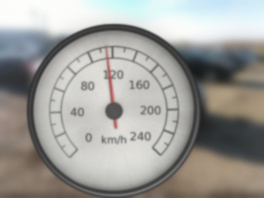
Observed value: km/h 115
